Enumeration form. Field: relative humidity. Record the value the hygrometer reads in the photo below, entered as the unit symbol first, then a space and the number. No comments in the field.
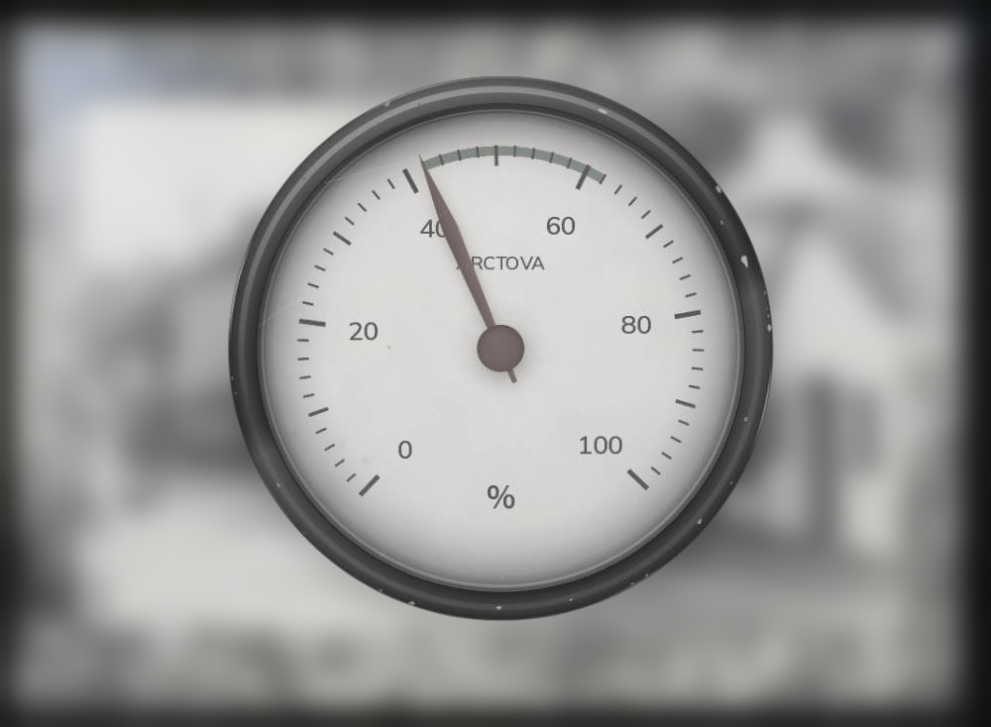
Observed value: % 42
